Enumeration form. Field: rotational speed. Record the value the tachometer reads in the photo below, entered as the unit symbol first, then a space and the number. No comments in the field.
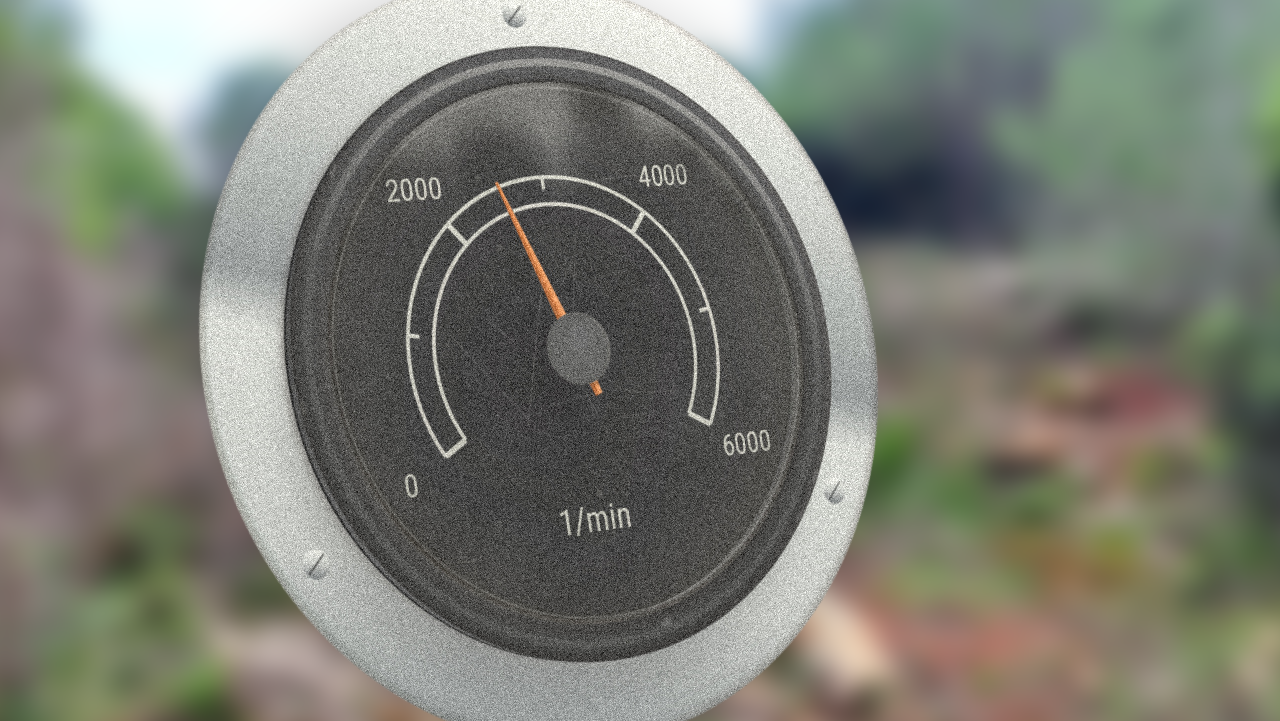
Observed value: rpm 2500
